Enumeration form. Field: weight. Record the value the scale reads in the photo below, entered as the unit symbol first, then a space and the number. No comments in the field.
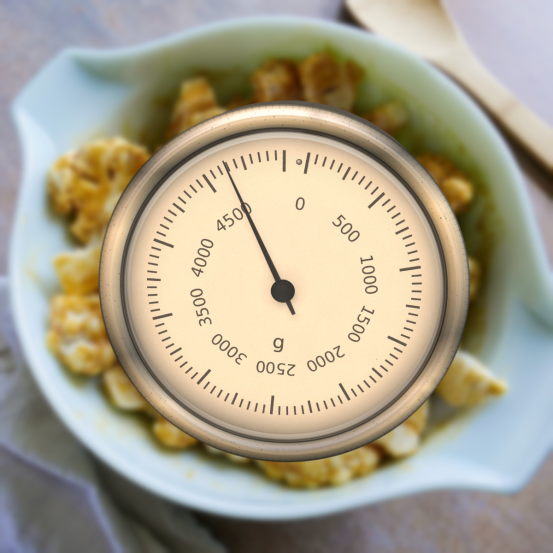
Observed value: g 4650
